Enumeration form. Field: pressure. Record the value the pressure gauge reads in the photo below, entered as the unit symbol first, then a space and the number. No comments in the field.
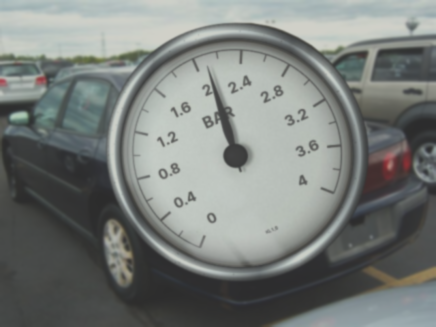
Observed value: bar 2.1
